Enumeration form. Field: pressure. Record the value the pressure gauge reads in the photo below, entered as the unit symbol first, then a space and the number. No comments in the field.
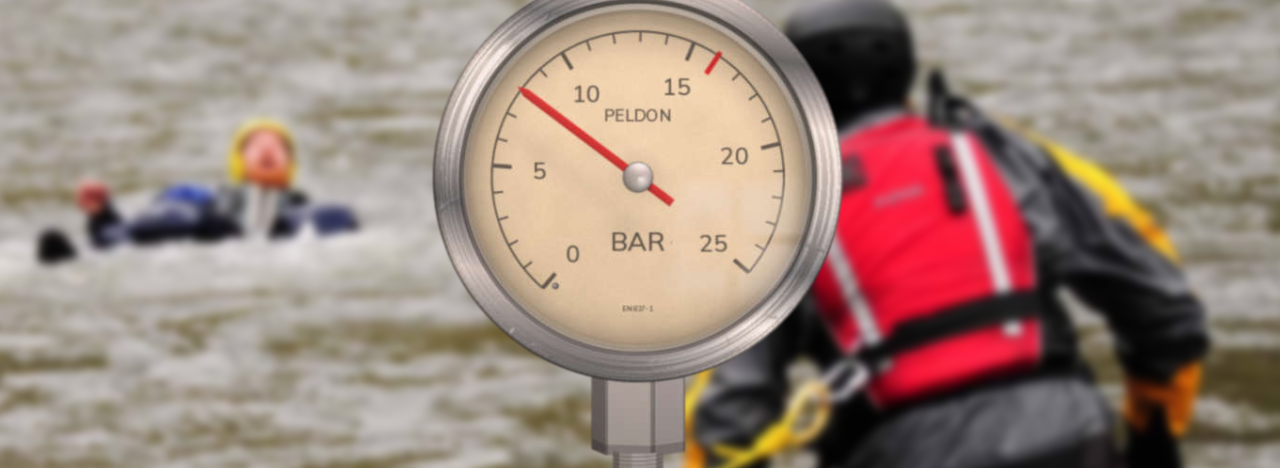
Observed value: bar 8
